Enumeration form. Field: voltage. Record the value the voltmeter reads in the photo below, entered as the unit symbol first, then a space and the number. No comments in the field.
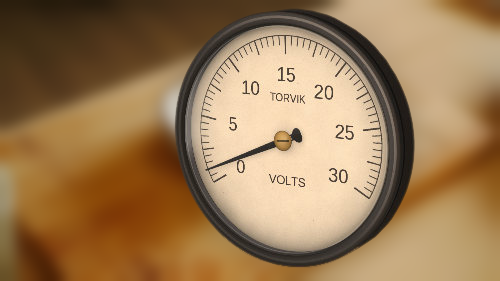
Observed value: V 1
